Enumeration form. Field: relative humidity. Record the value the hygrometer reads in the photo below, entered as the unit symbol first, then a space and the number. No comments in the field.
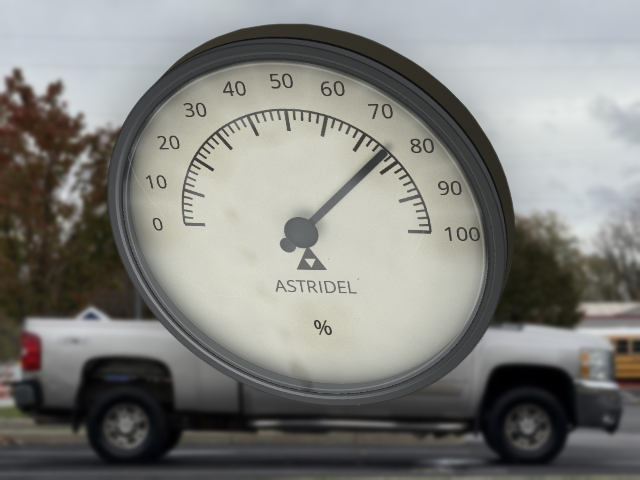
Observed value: % 76
